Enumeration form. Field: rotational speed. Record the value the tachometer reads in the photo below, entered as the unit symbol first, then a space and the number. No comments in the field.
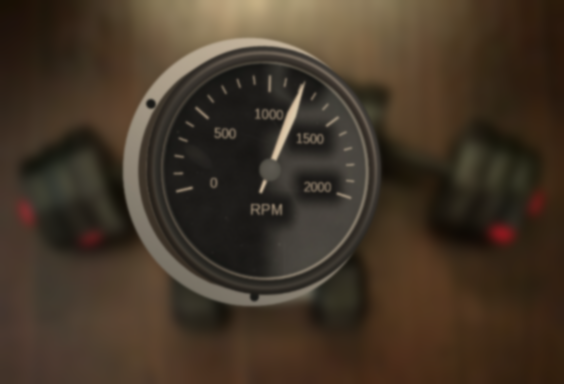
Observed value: rpm 1200
